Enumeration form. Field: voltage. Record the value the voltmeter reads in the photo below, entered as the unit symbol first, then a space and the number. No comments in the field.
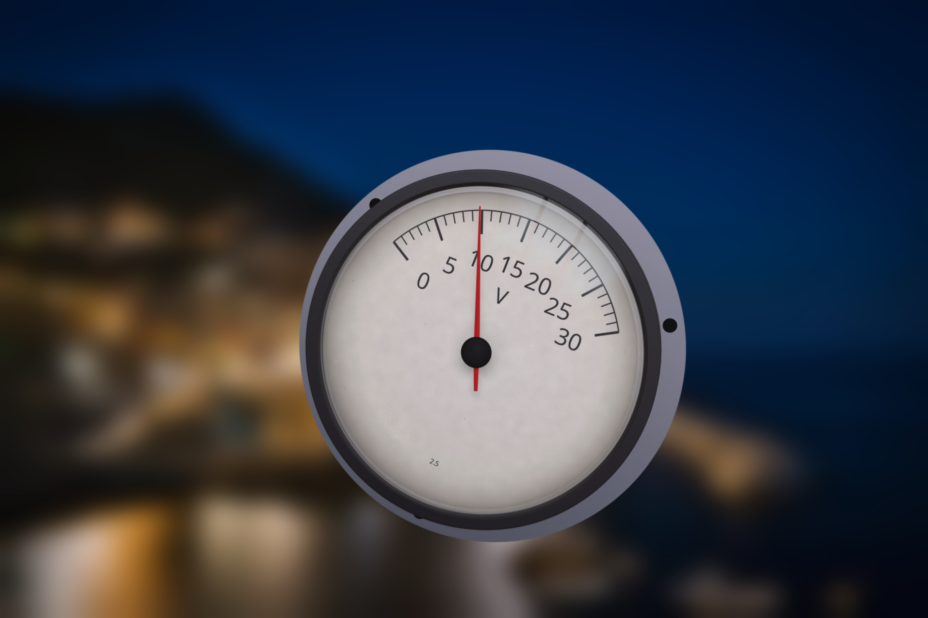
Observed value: V 10
